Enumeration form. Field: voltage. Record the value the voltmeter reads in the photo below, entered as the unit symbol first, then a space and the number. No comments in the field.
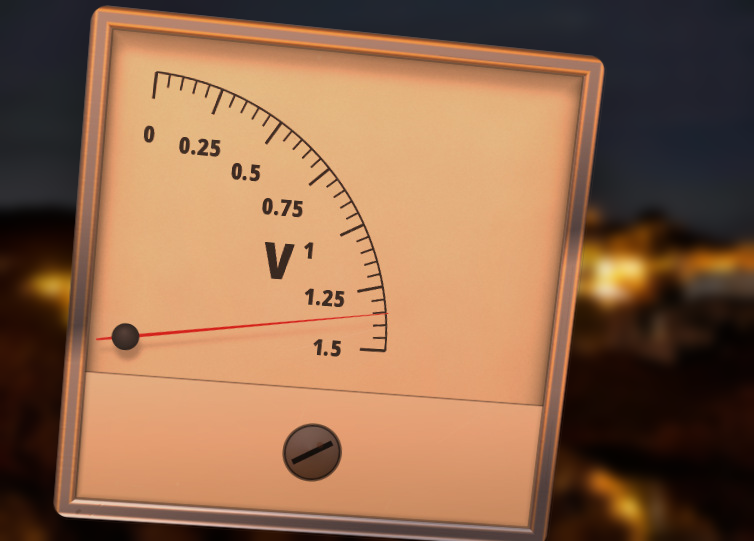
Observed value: V 1.35
